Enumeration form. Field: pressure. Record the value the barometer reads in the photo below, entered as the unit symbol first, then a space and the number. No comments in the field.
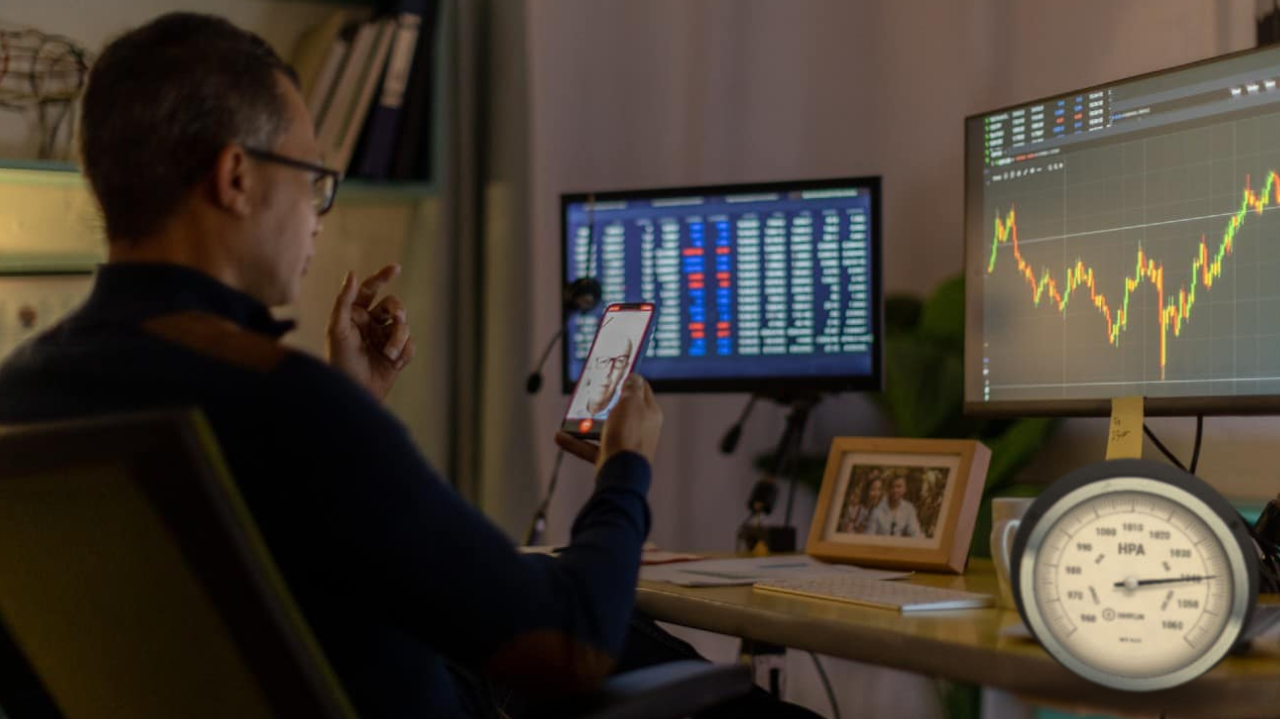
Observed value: hPa 1040
